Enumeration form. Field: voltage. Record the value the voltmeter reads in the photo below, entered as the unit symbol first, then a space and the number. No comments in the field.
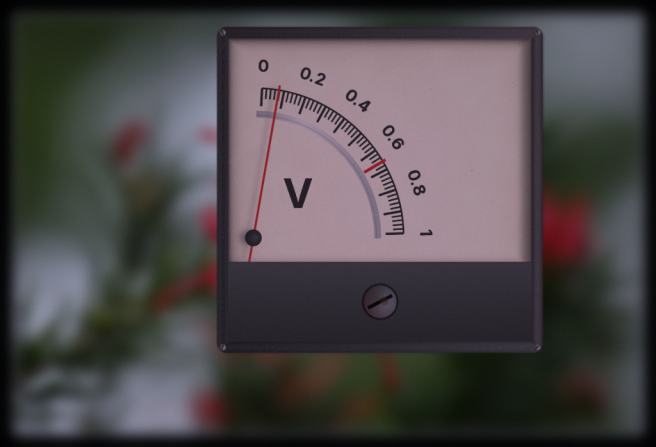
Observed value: V 0.08
